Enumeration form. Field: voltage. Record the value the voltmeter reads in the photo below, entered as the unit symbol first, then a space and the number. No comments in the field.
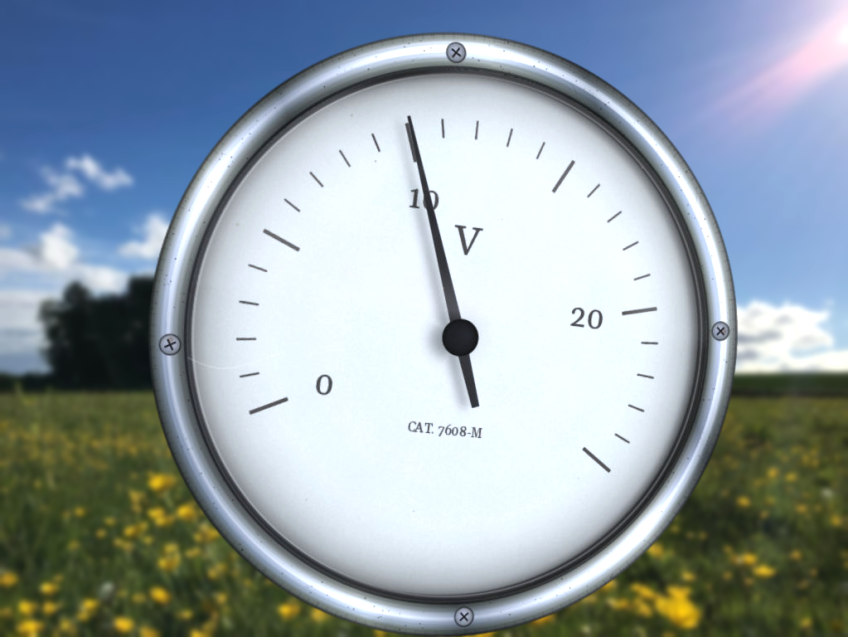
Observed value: V 10
